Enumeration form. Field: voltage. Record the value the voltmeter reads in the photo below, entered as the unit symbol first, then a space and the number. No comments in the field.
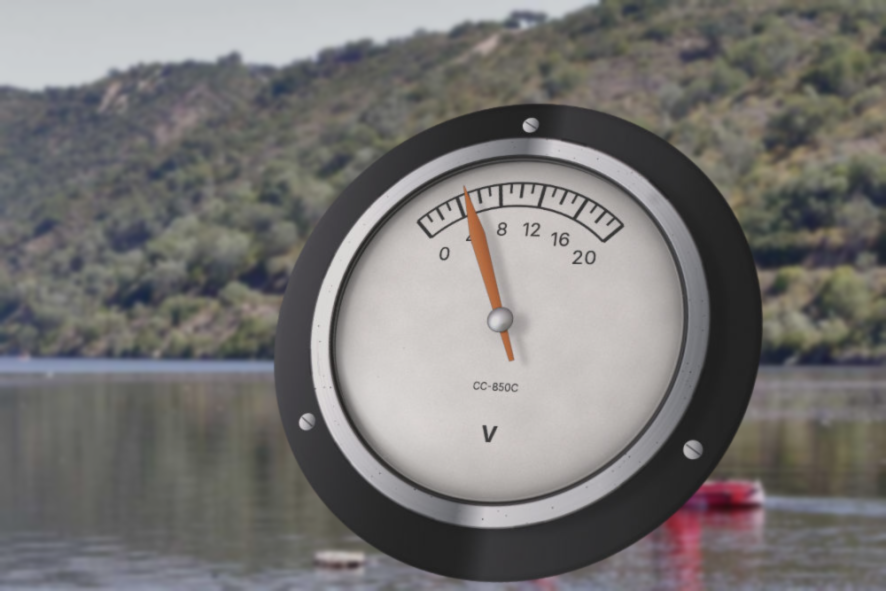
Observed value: V 5
